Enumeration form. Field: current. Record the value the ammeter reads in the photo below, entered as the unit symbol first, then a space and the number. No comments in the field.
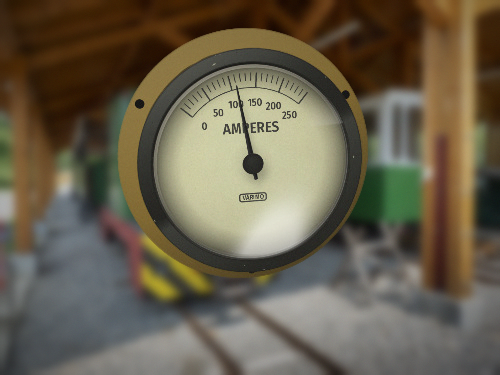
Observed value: A 110
